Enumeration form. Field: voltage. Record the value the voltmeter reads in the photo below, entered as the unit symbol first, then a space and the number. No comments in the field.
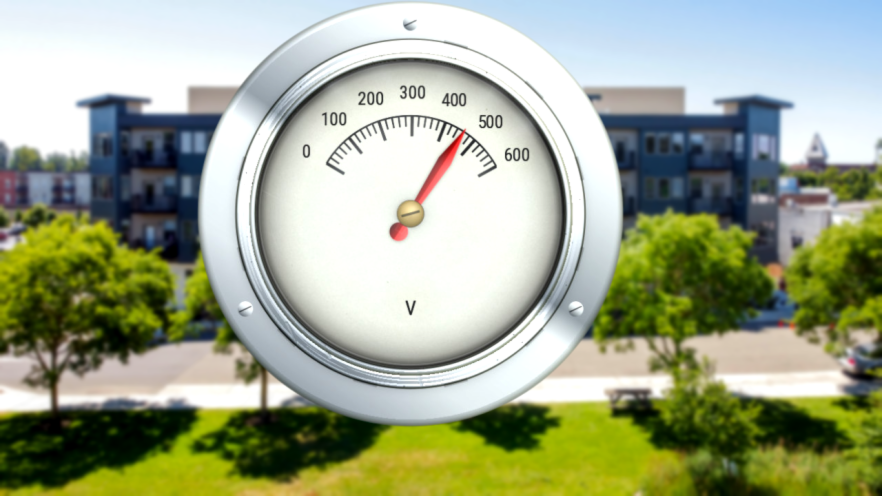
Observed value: V 460
